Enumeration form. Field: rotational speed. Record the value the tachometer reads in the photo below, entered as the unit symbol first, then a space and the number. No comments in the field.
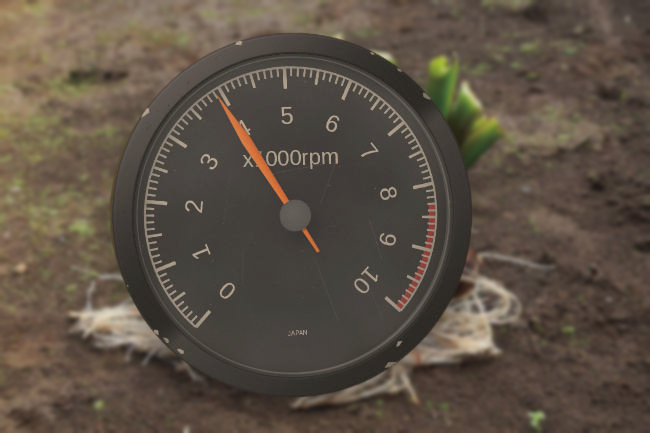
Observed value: rpm 3900
